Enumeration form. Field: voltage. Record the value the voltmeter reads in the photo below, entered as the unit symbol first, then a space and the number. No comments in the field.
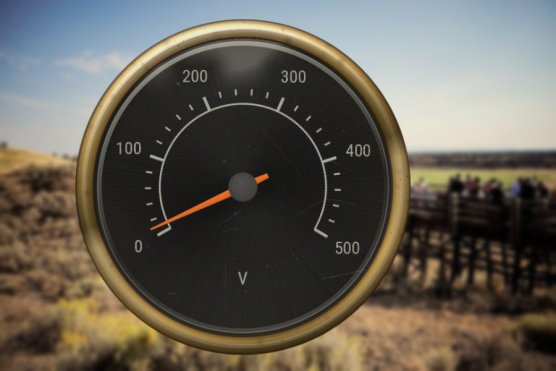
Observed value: V 10
